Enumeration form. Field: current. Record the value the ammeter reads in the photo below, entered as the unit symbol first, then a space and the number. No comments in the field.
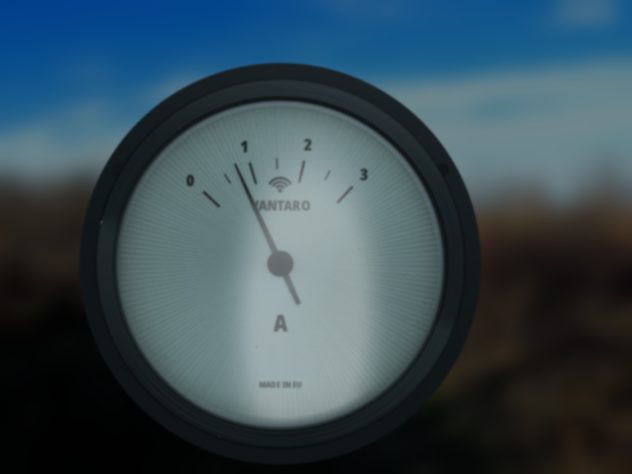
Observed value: A 0.75
